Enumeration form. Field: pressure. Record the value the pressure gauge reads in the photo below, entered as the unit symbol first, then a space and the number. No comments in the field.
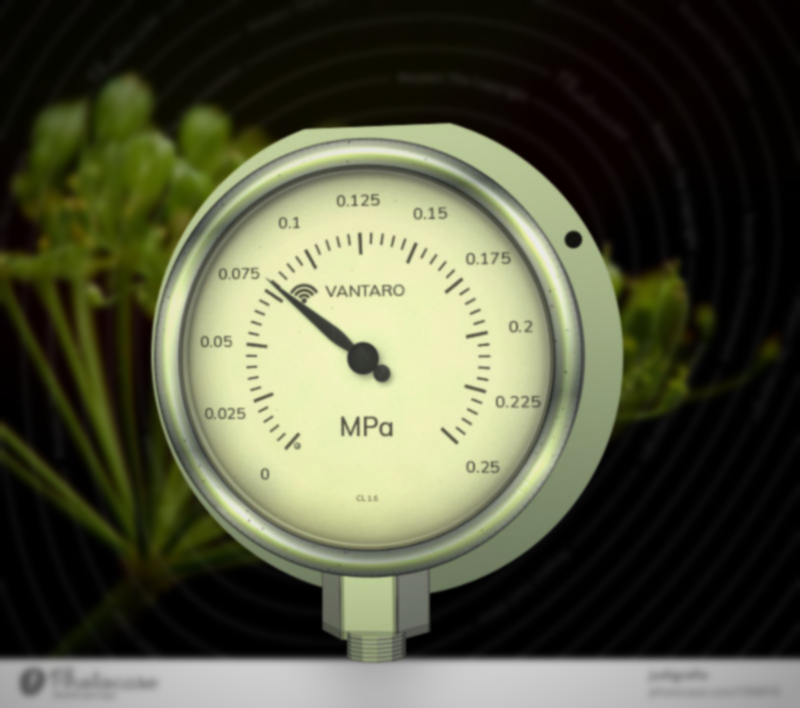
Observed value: MPa 0.08
